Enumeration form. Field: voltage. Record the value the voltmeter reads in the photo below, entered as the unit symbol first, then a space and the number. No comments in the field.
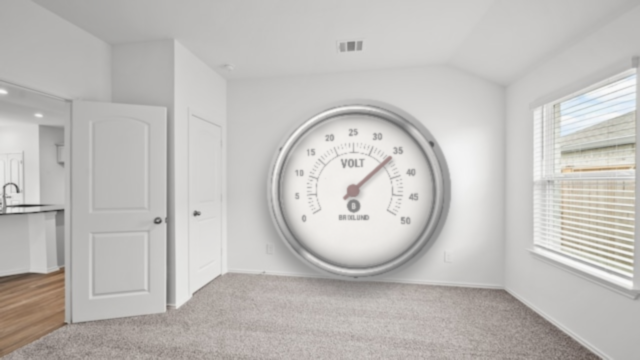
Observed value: V 35
